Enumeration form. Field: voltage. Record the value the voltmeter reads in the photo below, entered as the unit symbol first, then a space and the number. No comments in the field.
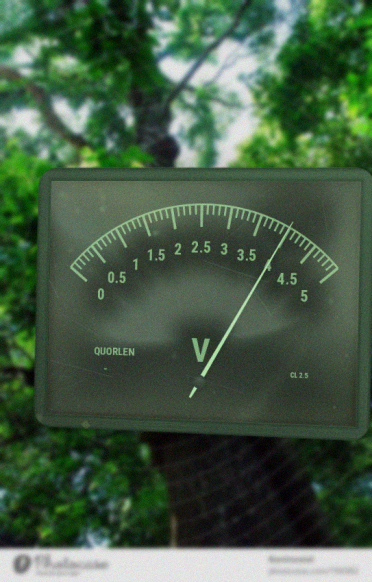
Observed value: V 4
